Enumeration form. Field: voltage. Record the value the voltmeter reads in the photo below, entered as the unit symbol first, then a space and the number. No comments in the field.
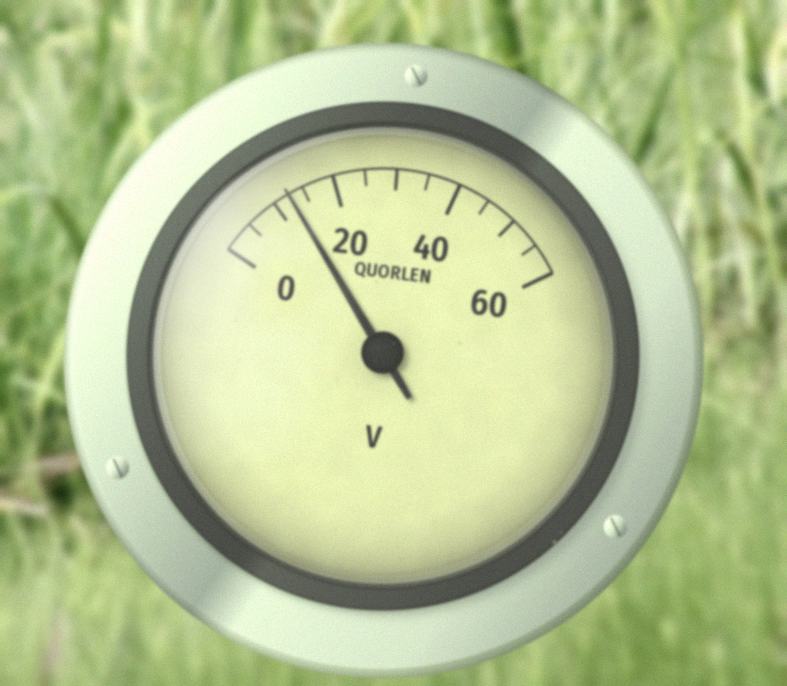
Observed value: V 12.5
